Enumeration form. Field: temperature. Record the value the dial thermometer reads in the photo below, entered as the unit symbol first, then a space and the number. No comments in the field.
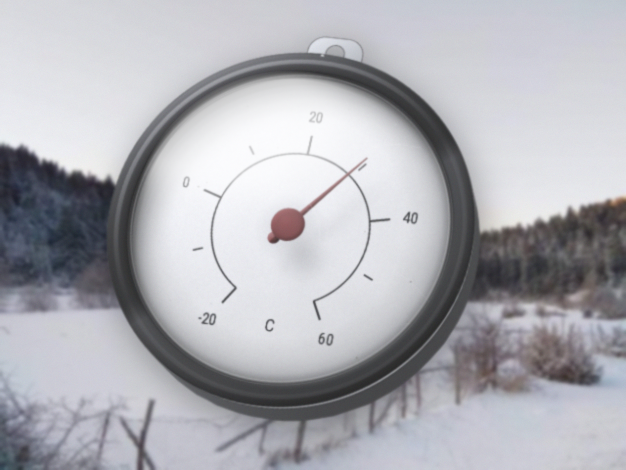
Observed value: °C 30
